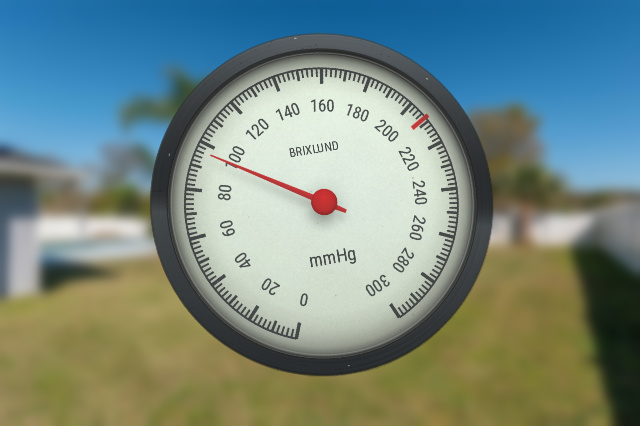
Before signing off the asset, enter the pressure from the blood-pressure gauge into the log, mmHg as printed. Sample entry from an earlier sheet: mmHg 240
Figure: mmHg 96
